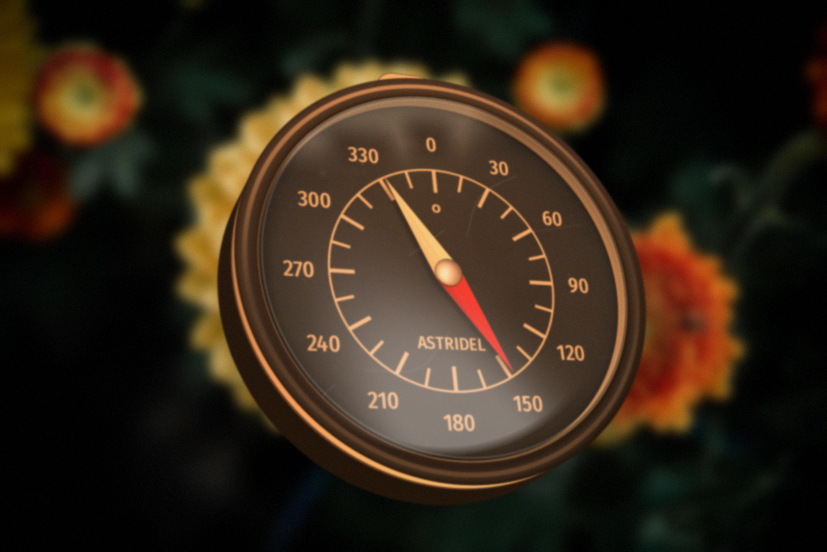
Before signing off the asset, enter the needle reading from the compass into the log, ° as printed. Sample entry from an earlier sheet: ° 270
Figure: ° 150
